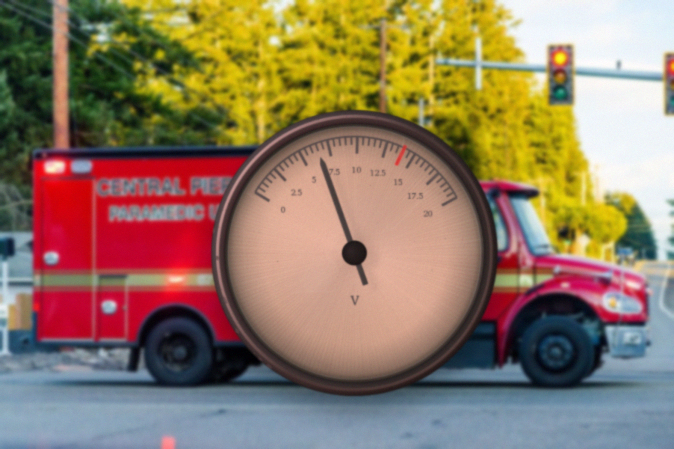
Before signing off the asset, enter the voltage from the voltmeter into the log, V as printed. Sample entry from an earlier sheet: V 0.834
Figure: V 6.5
